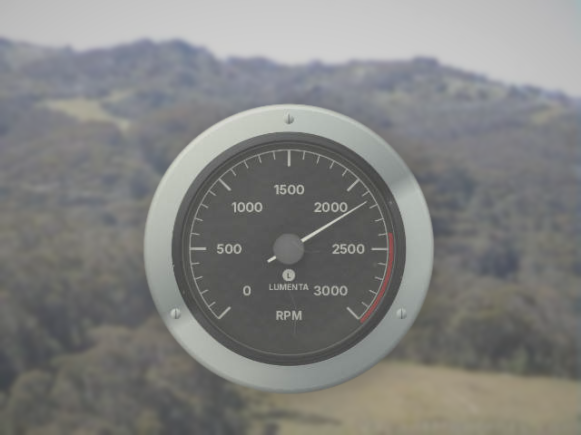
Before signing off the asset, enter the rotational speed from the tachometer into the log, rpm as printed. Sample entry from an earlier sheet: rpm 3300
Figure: rpm 2150
